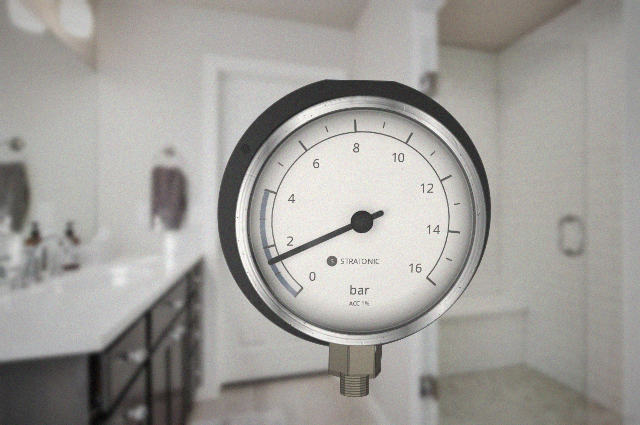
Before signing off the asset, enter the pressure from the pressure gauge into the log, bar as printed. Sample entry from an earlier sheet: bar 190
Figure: bar 1.5
